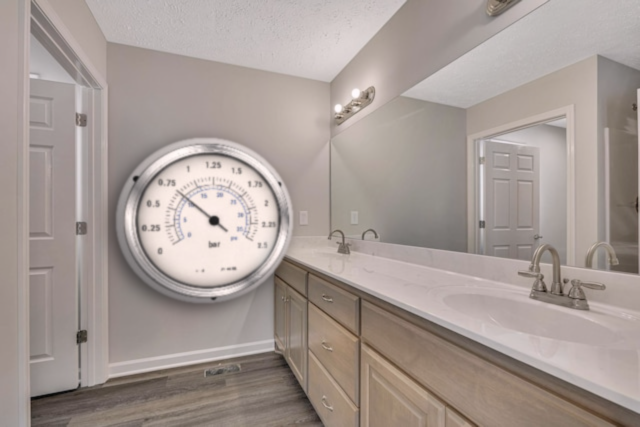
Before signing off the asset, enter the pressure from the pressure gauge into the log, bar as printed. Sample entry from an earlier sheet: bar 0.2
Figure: bar 0.75
